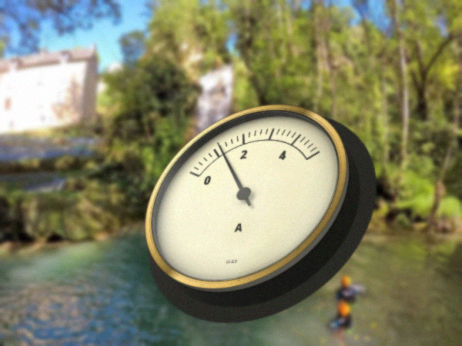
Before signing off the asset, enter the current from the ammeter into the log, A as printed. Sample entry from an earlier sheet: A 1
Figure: A 1.2
